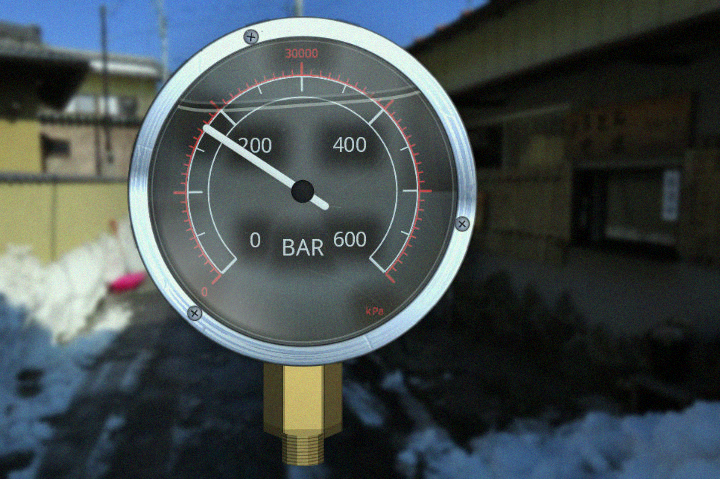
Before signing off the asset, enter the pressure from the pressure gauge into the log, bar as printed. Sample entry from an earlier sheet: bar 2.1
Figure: bar 175
